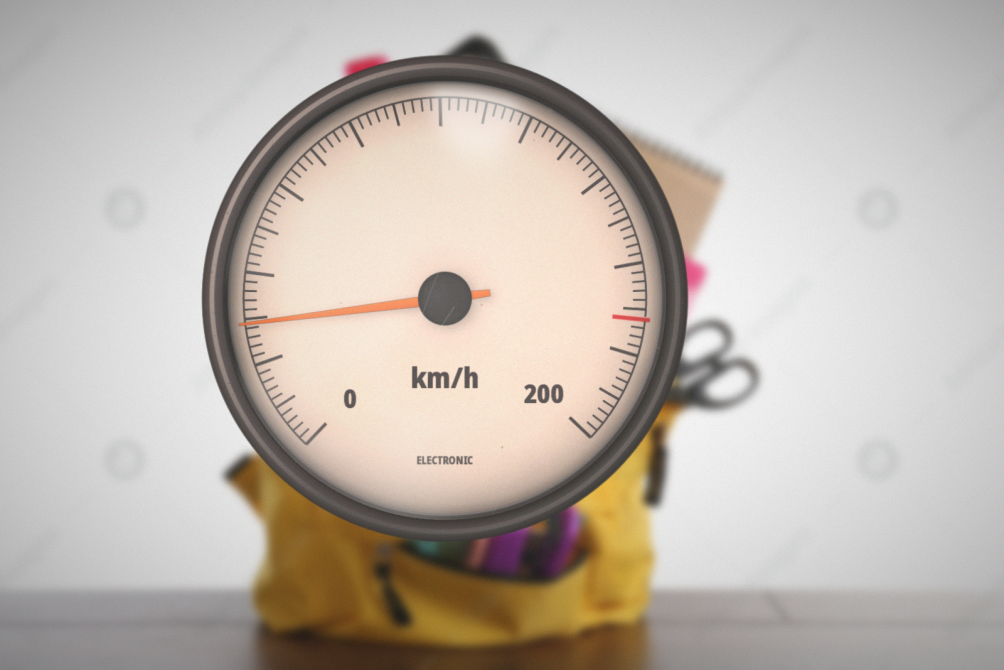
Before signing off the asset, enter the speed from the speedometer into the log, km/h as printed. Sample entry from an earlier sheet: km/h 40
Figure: km/h 29
